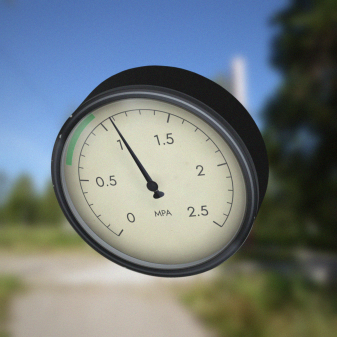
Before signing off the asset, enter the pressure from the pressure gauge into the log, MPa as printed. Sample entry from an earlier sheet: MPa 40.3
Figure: MPa 1.1
